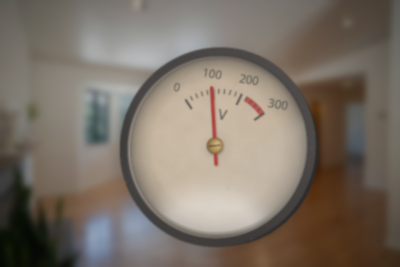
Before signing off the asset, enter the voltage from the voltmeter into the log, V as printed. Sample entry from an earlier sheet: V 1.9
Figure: V 100
